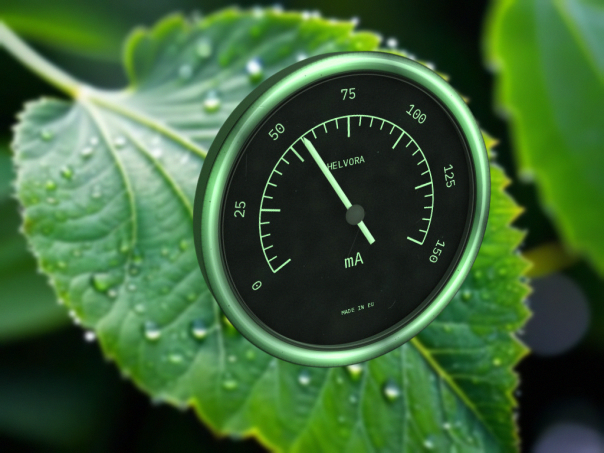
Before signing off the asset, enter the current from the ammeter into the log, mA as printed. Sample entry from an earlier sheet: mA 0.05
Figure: mA 55
